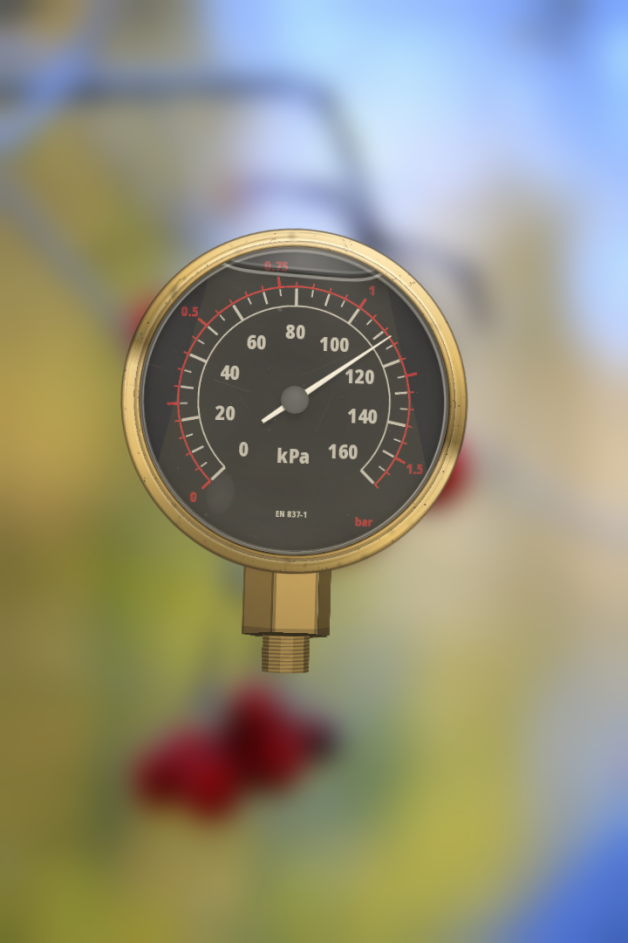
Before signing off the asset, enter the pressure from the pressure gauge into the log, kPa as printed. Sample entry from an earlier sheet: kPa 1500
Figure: kPa 112.5
